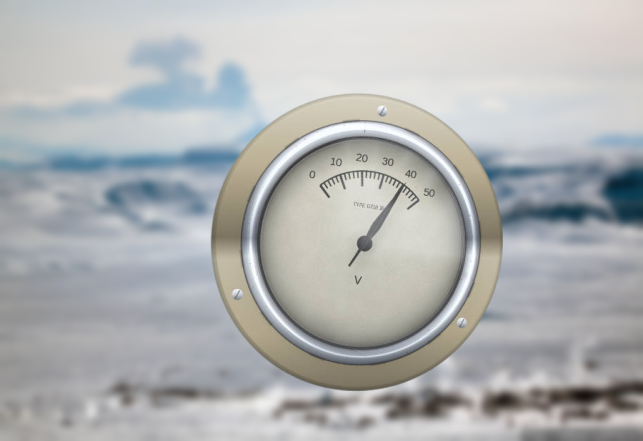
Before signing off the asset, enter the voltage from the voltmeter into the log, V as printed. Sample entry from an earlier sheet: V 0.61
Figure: V 40
